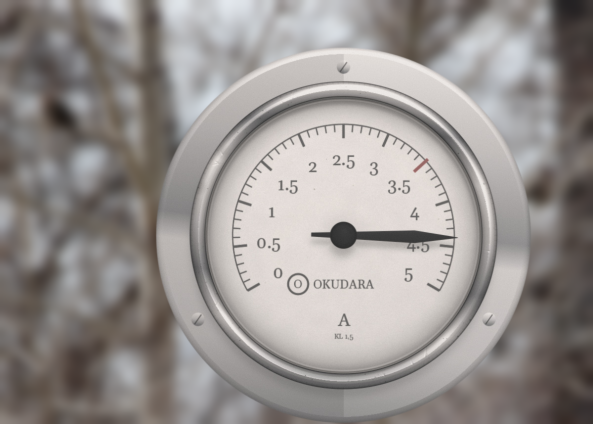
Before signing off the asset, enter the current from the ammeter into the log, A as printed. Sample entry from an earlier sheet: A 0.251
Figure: A 4.4
